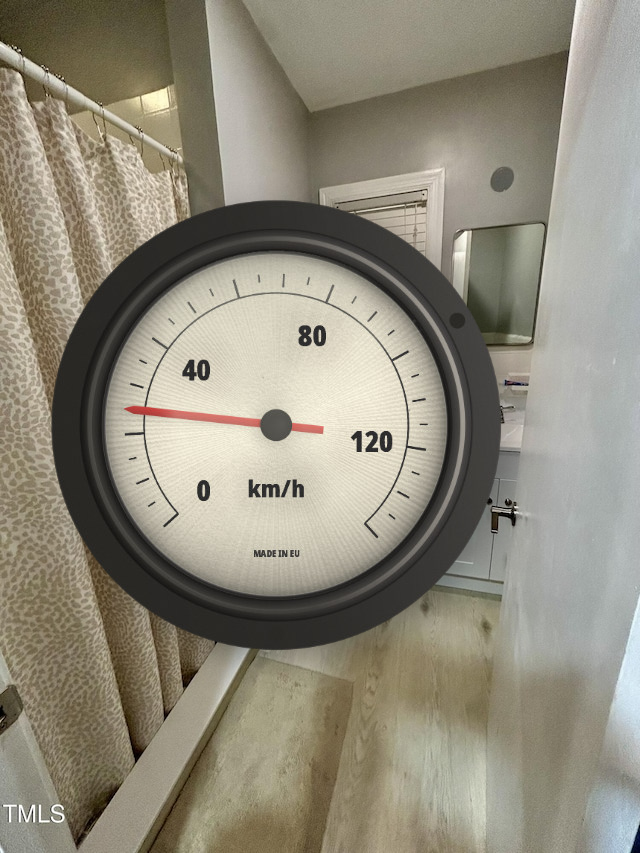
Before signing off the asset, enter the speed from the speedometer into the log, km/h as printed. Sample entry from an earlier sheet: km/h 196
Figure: km/h 25
